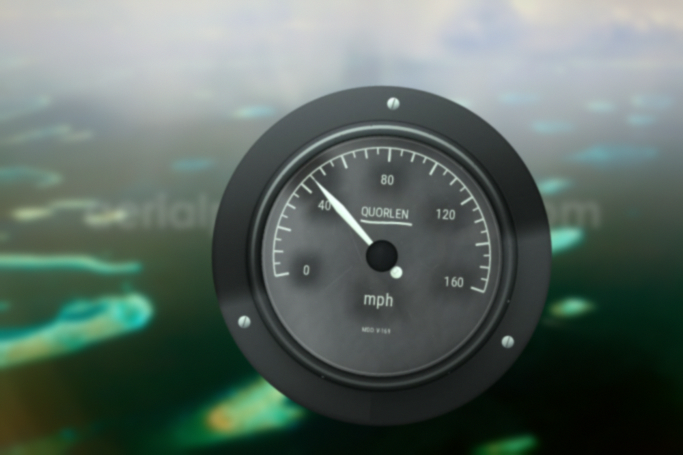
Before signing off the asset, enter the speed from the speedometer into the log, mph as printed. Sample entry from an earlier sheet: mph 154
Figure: mph 45
